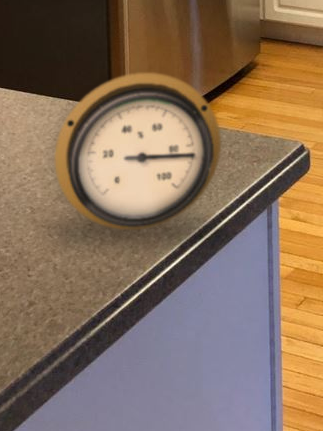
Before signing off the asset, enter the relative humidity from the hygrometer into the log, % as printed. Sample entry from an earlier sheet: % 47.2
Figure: % 84
